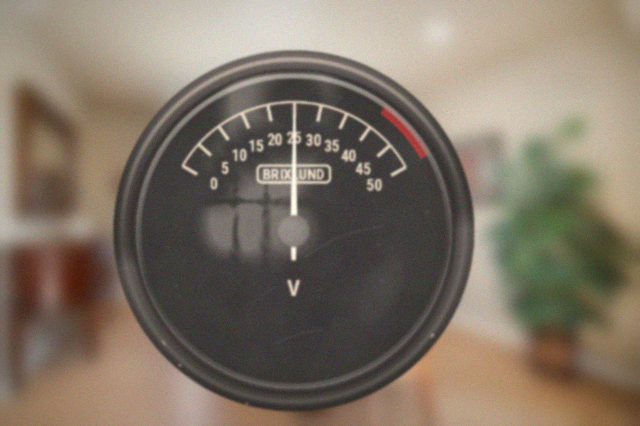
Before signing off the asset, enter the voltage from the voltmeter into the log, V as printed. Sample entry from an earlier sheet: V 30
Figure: V 25
